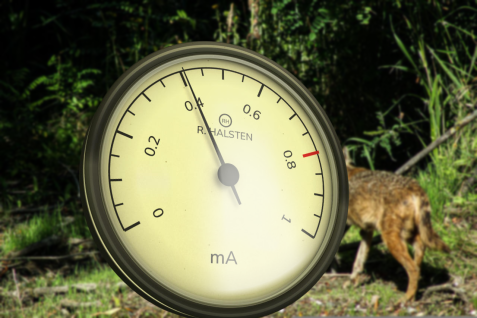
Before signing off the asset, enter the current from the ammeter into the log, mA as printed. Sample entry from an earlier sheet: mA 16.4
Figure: mA 0.4
